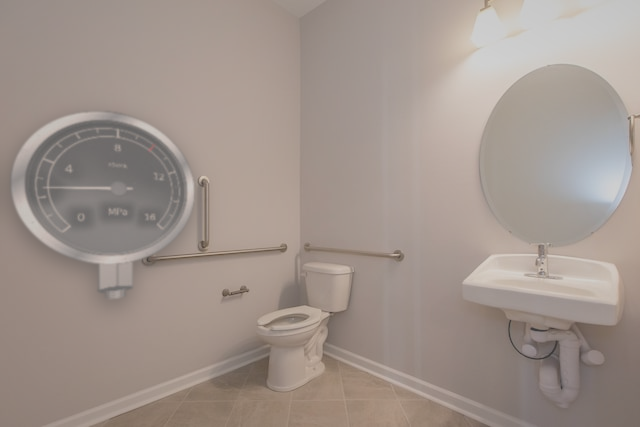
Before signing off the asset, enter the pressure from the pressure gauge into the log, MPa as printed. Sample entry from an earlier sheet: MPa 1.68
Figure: MPa 2.5
